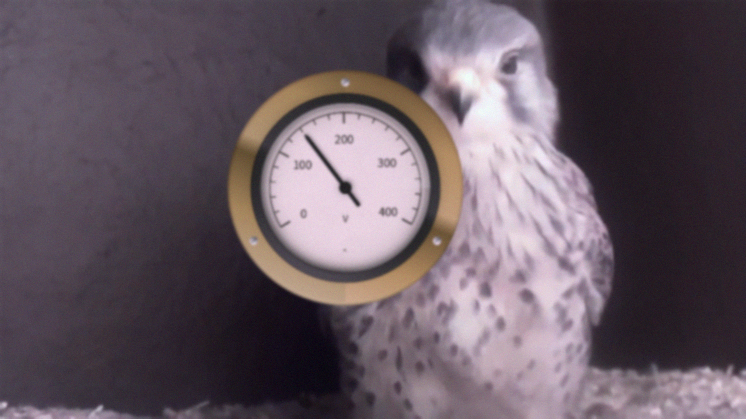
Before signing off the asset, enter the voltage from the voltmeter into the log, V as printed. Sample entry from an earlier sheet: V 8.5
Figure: V 140
